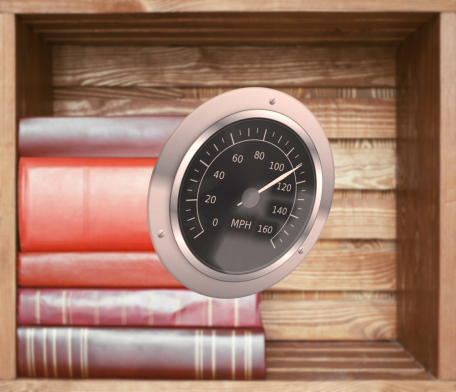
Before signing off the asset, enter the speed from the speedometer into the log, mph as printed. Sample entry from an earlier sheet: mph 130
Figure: mph 110
